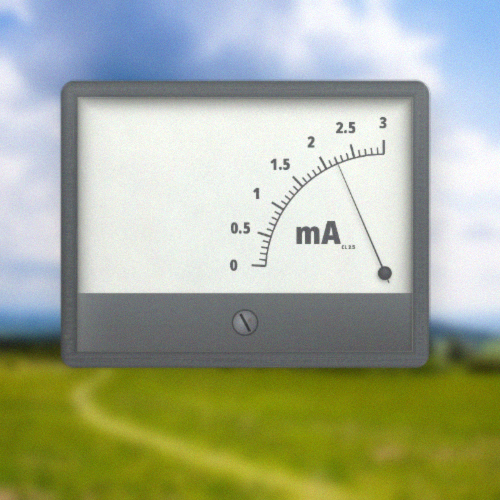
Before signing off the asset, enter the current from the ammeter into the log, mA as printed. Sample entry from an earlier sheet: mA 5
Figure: mA 2.2
